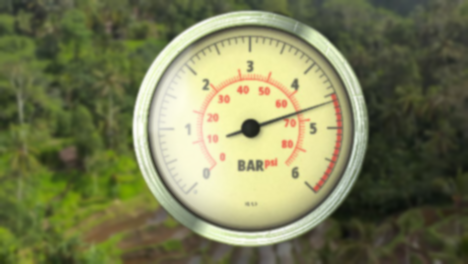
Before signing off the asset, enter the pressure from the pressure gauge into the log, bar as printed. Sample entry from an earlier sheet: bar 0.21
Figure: bar 4.6
